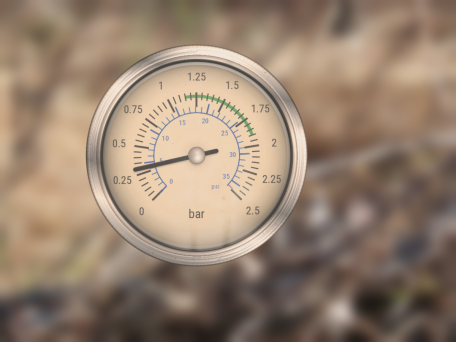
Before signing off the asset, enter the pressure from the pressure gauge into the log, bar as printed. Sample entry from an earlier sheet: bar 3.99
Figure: bar 0.3
